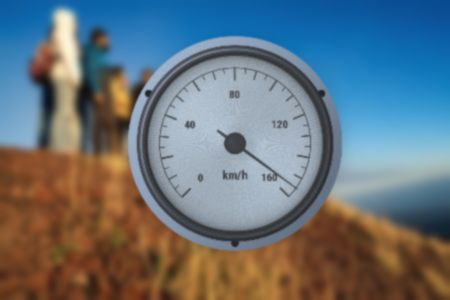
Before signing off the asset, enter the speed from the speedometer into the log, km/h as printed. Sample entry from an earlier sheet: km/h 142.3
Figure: km/h 155
